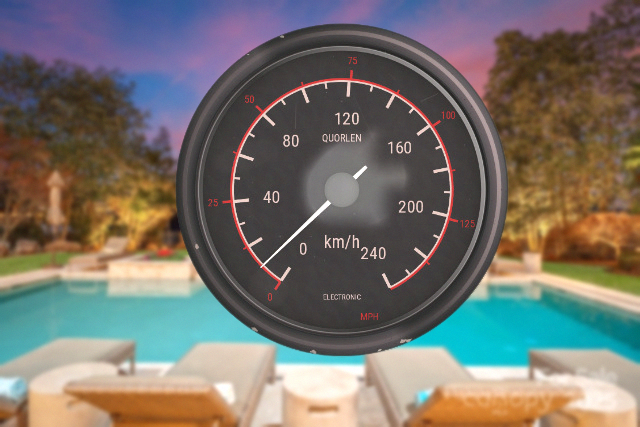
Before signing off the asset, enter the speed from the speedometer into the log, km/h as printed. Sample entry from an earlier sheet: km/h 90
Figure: km/h 10
